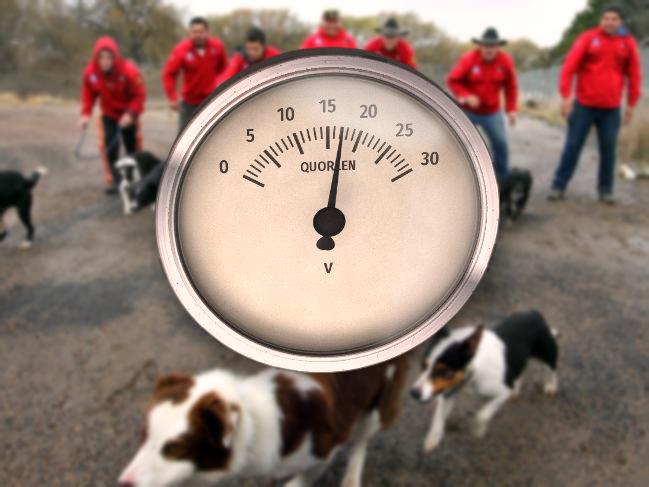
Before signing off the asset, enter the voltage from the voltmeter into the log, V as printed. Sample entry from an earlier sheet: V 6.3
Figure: V 17
